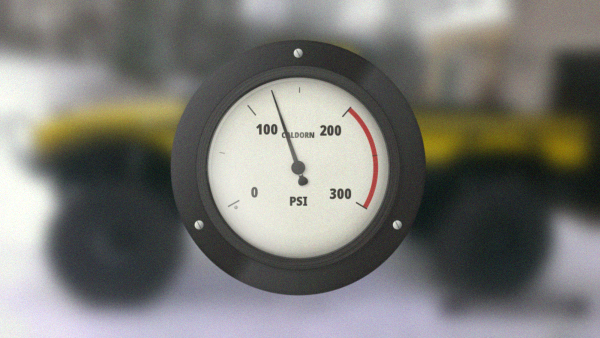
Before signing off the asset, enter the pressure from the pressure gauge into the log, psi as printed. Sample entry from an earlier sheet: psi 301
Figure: psi 125
